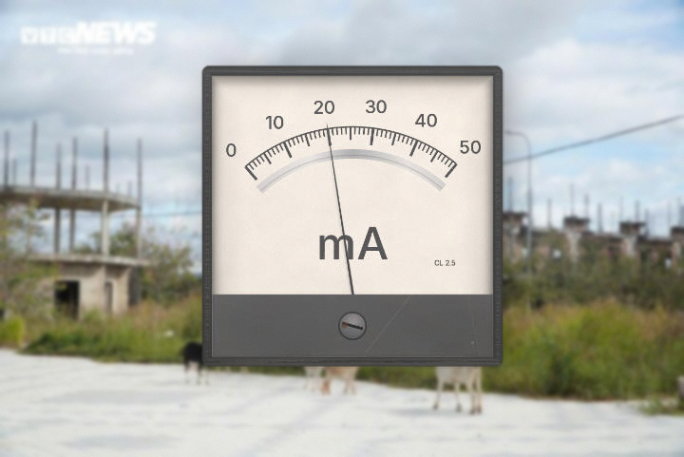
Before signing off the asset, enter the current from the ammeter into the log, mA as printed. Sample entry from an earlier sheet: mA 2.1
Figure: mA 20
